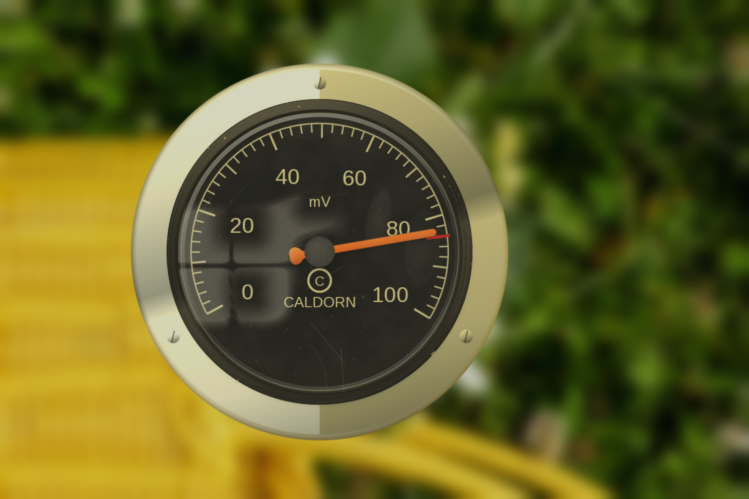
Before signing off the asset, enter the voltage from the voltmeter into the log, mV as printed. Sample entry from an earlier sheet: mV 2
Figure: mV 83
